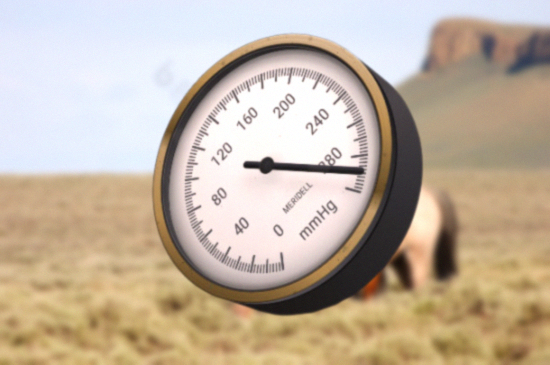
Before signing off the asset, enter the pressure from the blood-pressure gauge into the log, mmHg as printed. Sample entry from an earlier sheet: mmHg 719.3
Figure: mmHg 290
